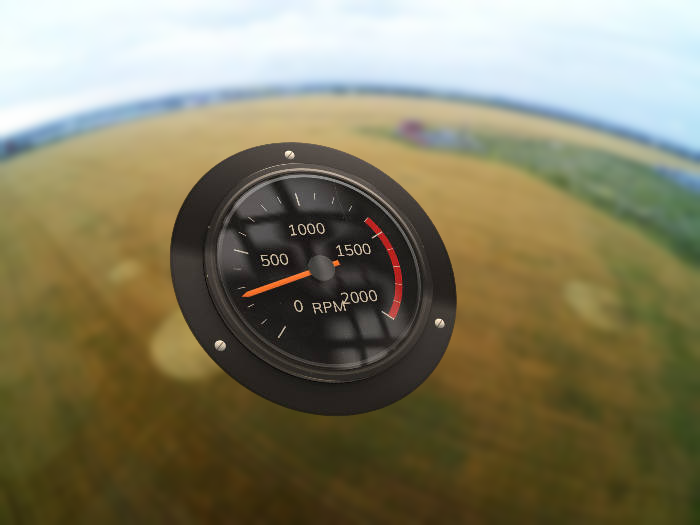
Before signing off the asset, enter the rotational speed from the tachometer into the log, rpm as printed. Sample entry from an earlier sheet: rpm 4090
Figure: rpm 250
